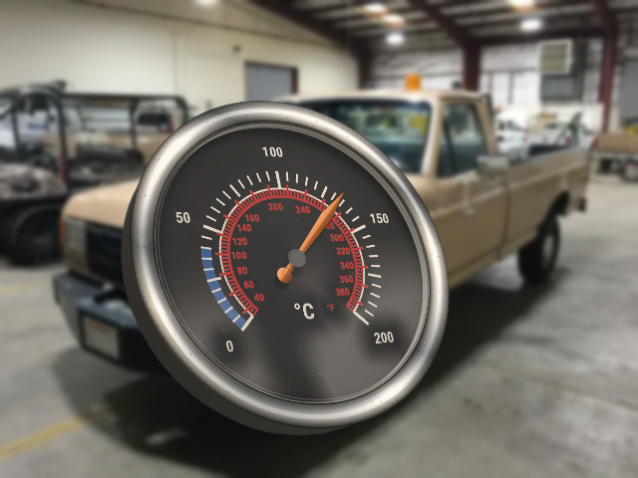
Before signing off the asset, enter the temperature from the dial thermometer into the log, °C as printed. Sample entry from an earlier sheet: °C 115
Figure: °C 132.5
